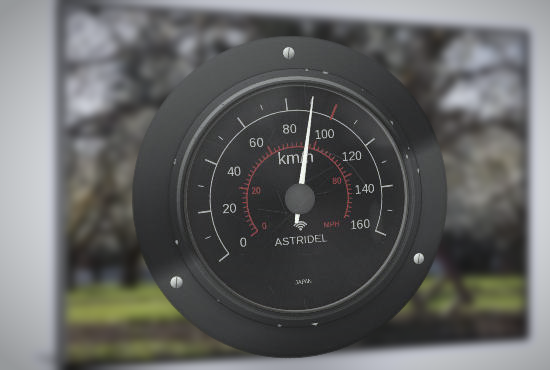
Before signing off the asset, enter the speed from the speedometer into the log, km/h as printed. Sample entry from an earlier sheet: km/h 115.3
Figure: km/h 90
